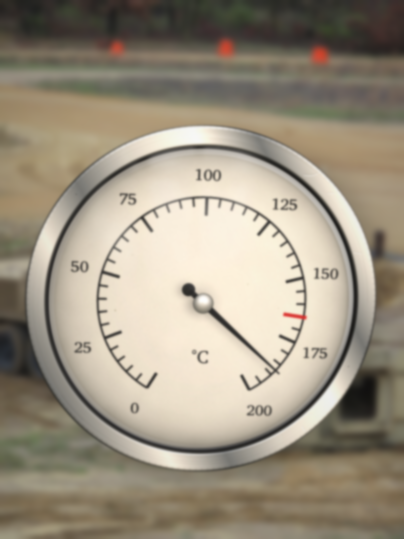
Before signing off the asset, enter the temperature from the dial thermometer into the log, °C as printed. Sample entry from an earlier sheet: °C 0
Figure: °C 187.5
